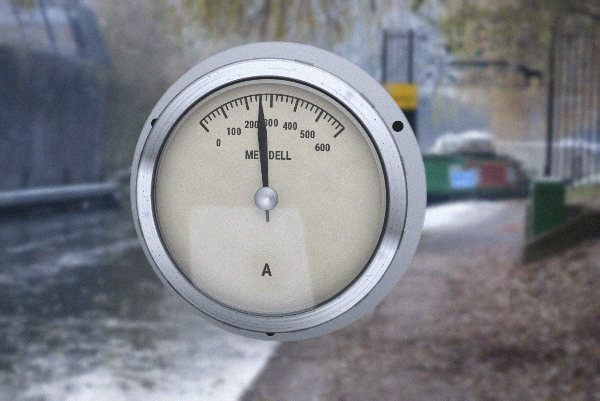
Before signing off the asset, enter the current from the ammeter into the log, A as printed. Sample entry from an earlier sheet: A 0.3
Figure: A 260
